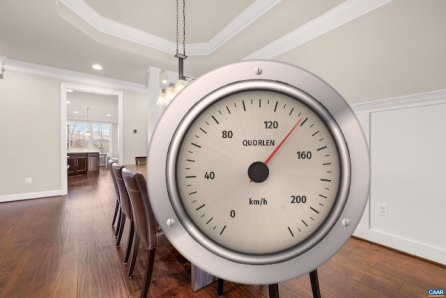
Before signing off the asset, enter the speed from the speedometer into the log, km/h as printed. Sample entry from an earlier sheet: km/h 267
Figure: km/h 137.5
